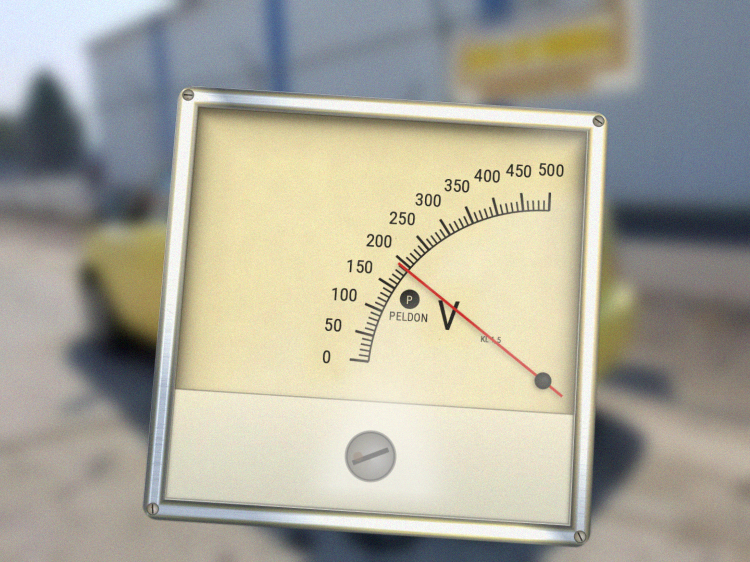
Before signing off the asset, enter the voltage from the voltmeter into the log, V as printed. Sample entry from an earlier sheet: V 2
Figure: V 190
